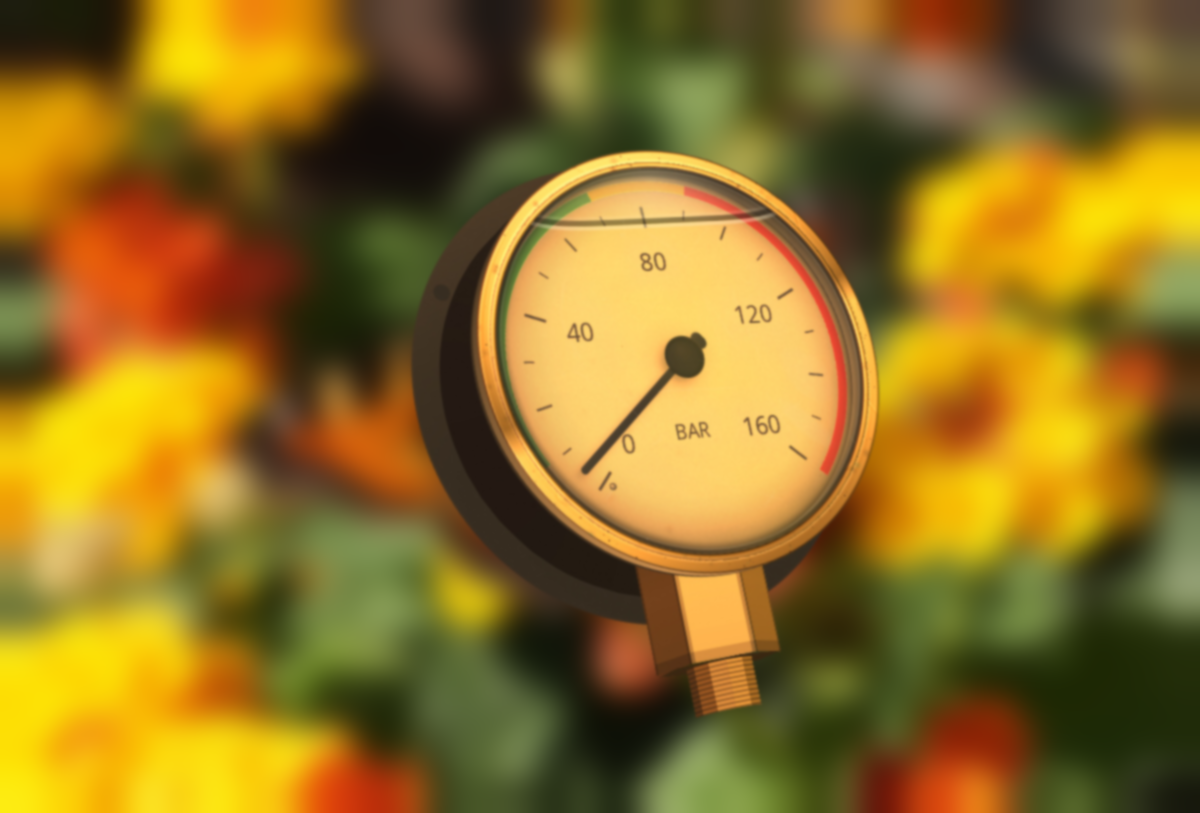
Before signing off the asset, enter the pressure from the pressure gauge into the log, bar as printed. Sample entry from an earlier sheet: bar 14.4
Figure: bar 5
